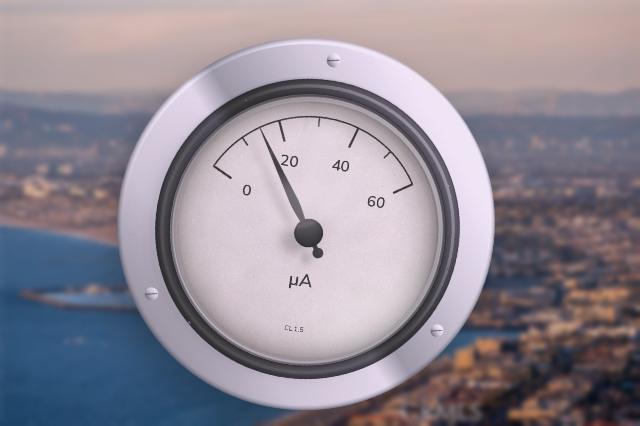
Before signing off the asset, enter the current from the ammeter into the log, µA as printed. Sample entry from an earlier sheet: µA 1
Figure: µA 15
